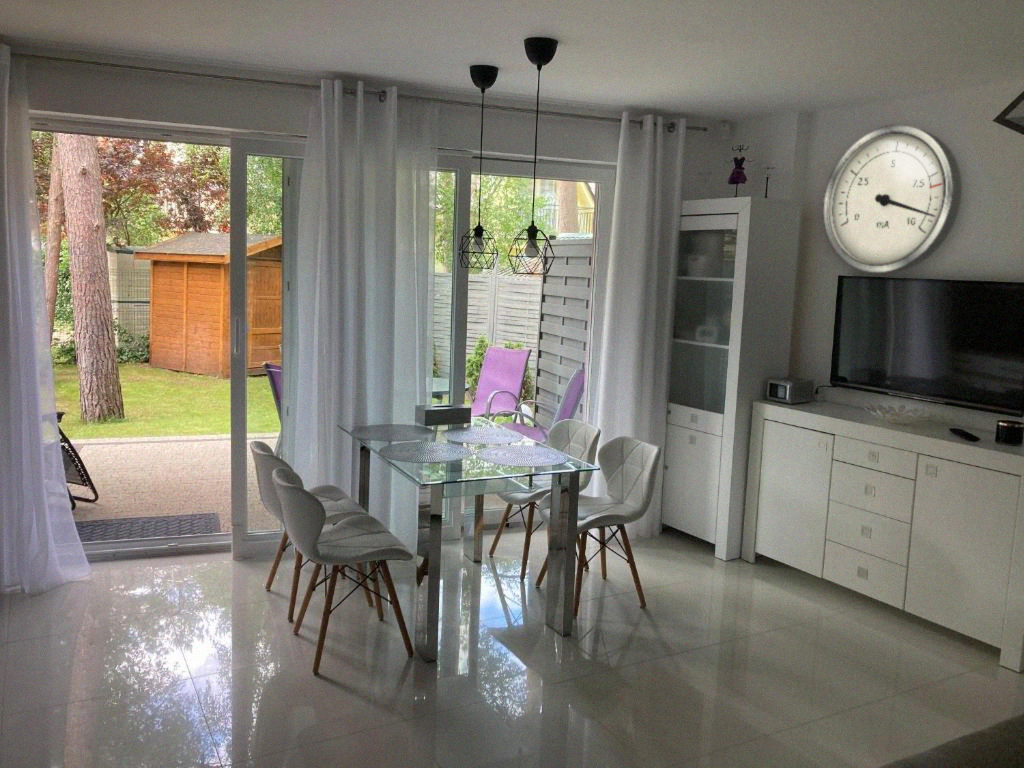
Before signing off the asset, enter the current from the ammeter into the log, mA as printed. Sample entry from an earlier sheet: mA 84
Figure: mA 9.25
